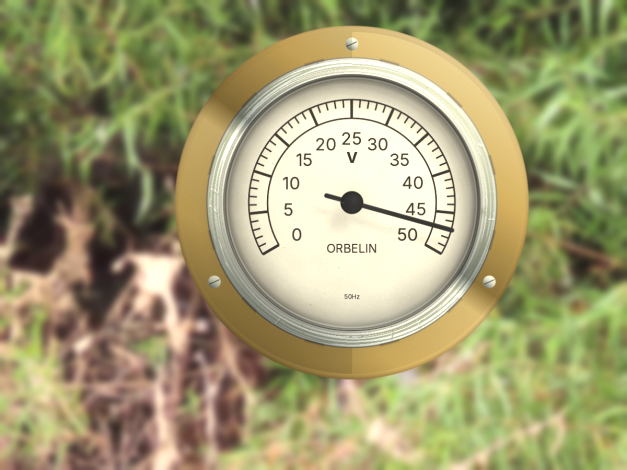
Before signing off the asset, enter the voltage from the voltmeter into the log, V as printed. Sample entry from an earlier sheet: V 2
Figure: V 47
